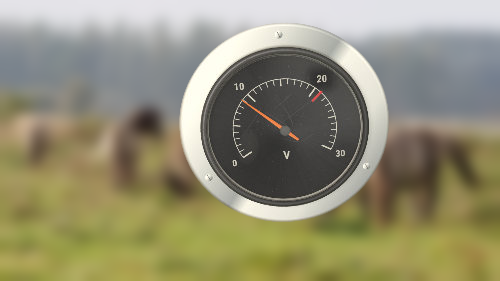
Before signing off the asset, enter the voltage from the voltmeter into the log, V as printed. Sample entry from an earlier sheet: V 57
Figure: V 9
